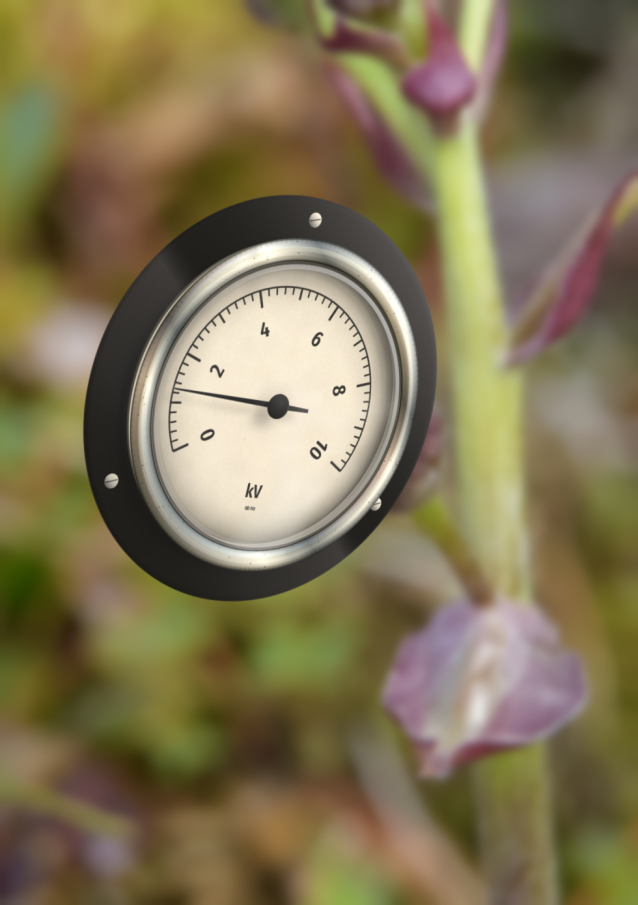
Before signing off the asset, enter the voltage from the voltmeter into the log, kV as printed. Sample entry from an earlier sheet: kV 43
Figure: kV 1.3
